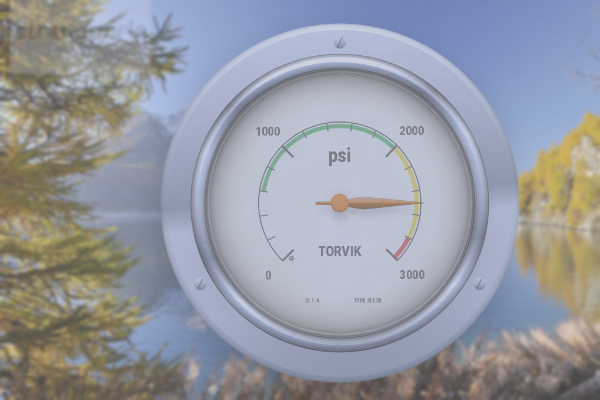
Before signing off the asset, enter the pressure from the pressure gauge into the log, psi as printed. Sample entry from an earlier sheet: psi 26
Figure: psi 2500
